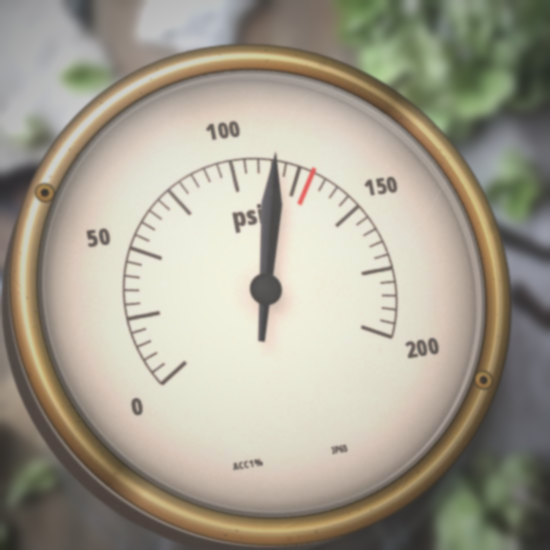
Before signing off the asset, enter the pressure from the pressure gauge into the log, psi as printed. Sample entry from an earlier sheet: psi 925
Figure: psi 115
